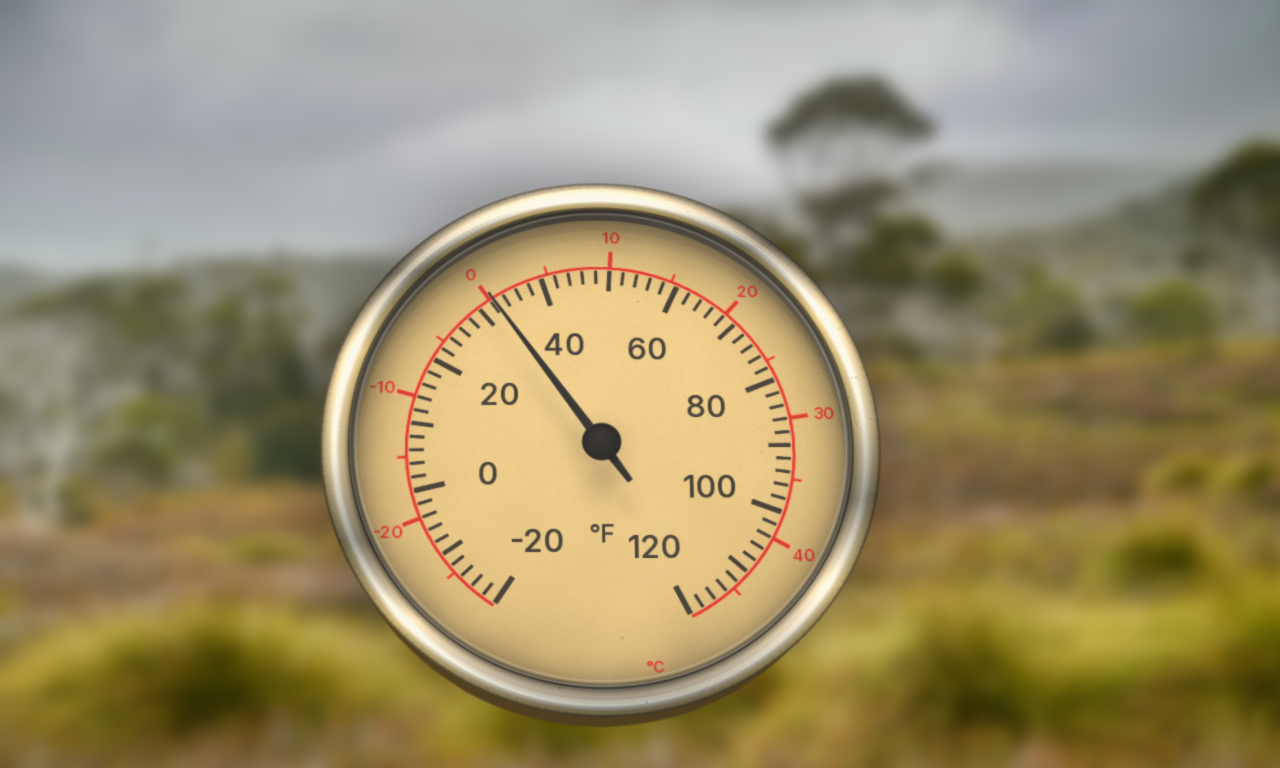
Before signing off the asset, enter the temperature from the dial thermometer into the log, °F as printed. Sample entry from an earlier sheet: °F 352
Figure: °F 32
